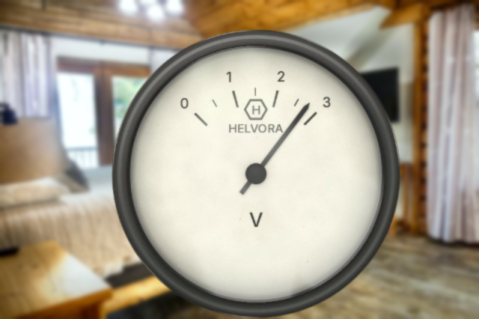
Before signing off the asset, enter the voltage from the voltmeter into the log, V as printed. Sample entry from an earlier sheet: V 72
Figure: V 2.75
